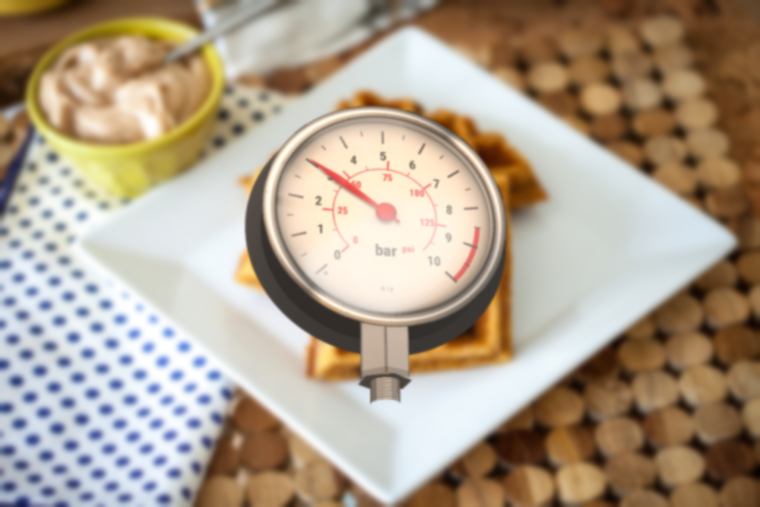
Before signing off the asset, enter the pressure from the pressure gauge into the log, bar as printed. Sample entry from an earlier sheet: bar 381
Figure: bar 3
